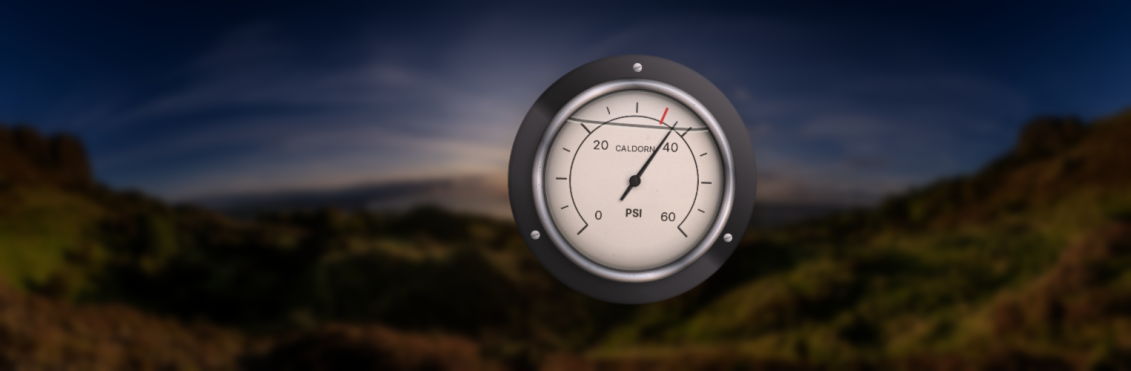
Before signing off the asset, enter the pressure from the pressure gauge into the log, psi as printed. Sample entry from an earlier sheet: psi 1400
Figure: psi 37.5
